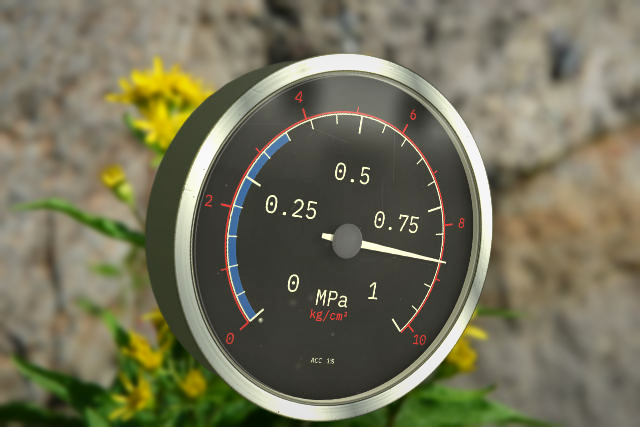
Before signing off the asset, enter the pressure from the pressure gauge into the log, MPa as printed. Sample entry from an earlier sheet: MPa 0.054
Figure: MPa 0.85
